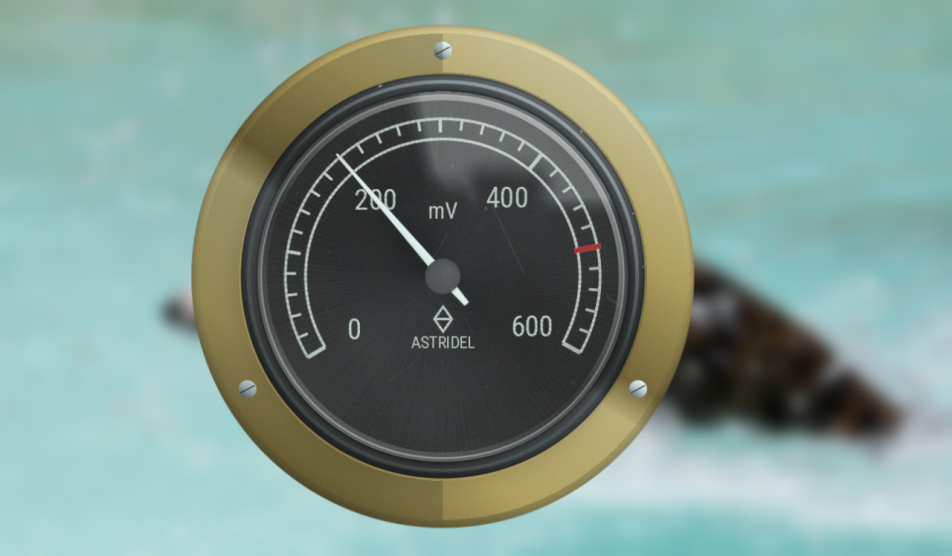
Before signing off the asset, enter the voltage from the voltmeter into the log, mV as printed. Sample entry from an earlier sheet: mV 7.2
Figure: mV 200
